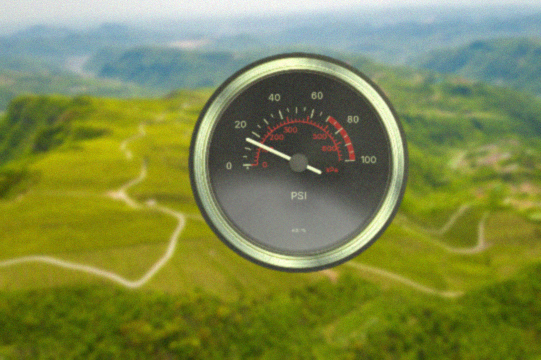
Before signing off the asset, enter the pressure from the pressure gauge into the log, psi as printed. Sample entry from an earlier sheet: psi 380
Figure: psi 15
